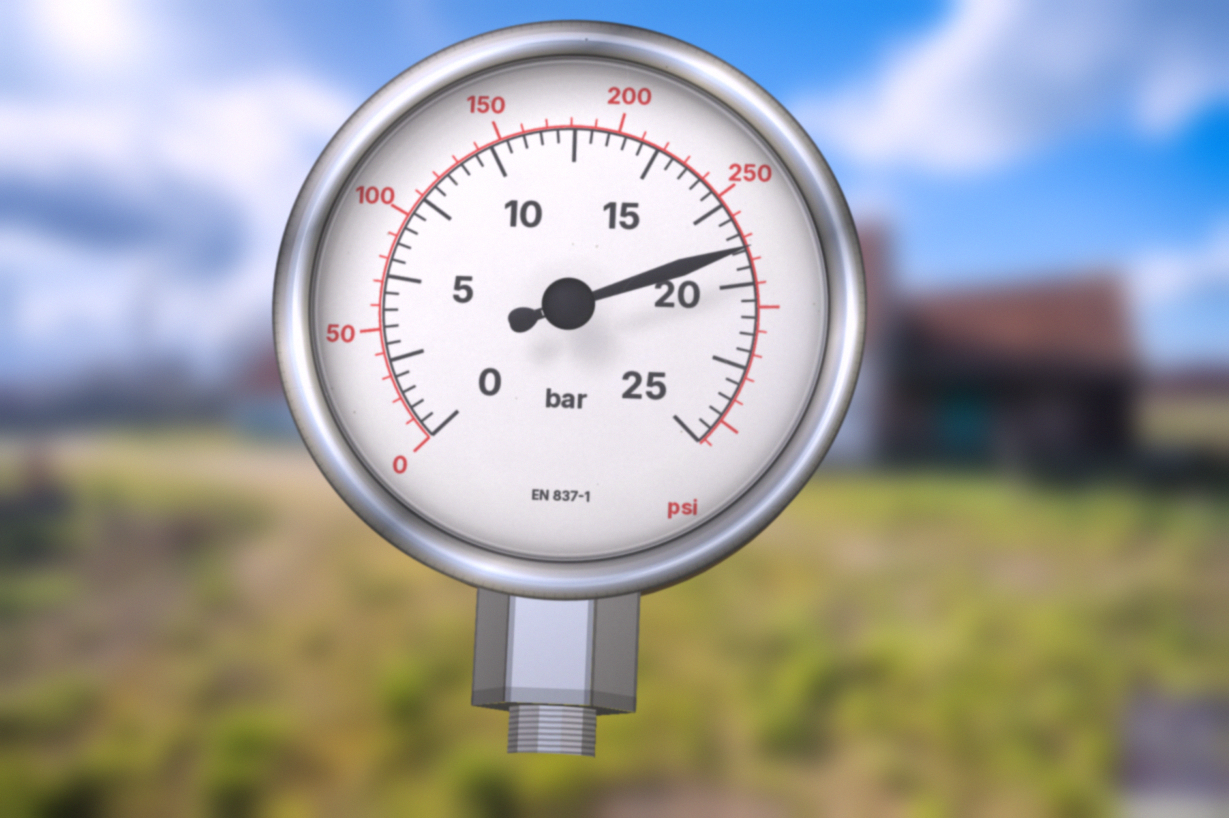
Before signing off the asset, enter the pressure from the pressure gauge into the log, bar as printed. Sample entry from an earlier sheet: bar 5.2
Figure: bar 19
